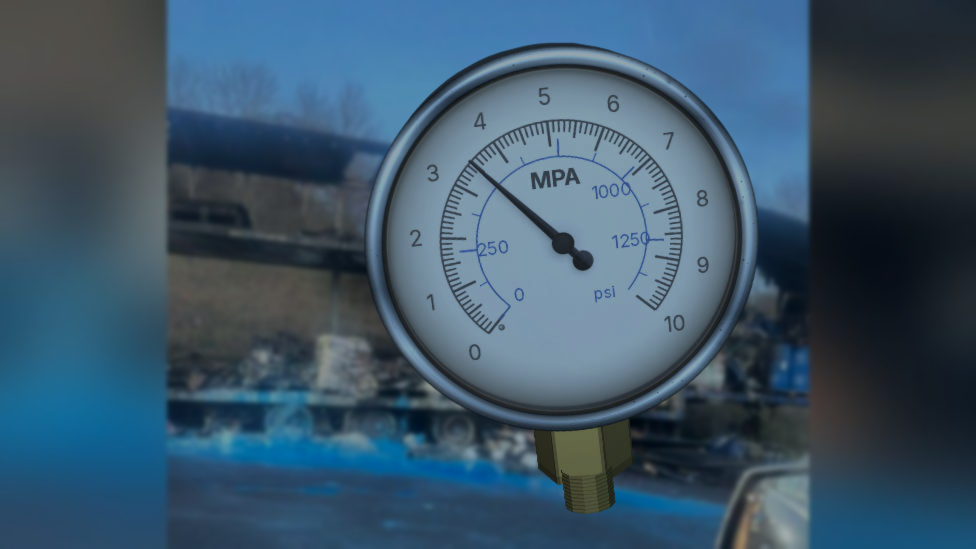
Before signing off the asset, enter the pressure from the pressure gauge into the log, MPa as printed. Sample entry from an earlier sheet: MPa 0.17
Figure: MPa 3.5
